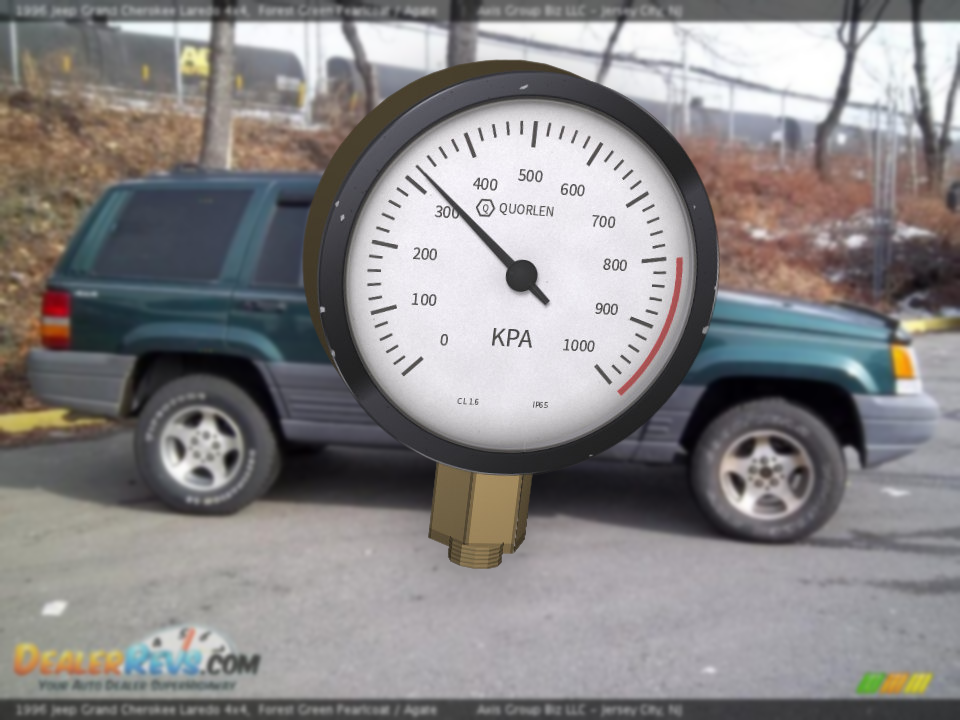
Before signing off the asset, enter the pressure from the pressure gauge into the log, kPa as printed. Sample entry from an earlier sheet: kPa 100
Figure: kPa 320
